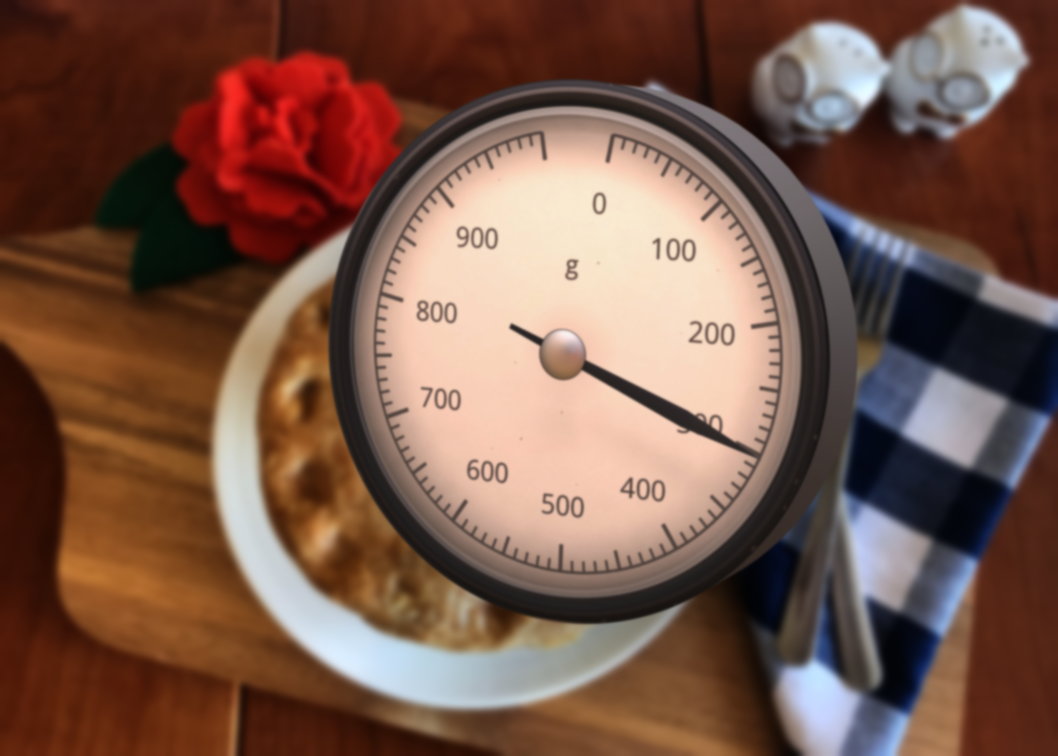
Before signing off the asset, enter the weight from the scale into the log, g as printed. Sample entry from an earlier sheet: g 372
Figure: g 300
